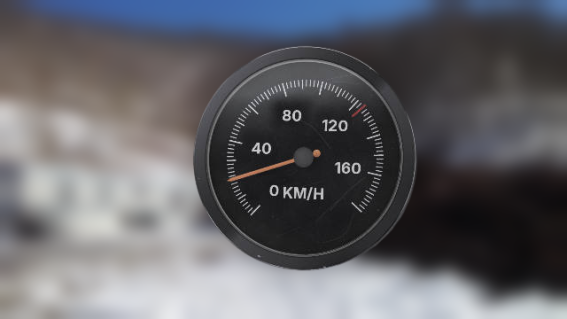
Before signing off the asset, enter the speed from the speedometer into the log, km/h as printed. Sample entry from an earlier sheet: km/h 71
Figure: km/h 20
